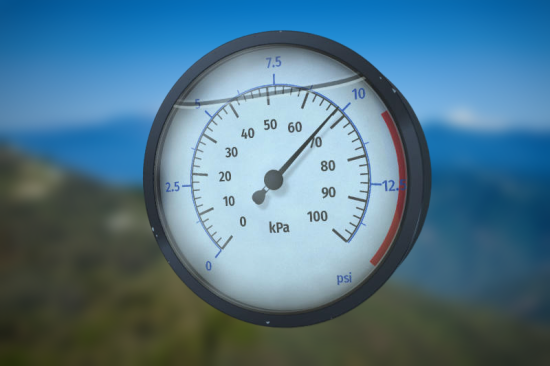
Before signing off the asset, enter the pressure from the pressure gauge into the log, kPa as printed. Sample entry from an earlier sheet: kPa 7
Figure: kPa 68
